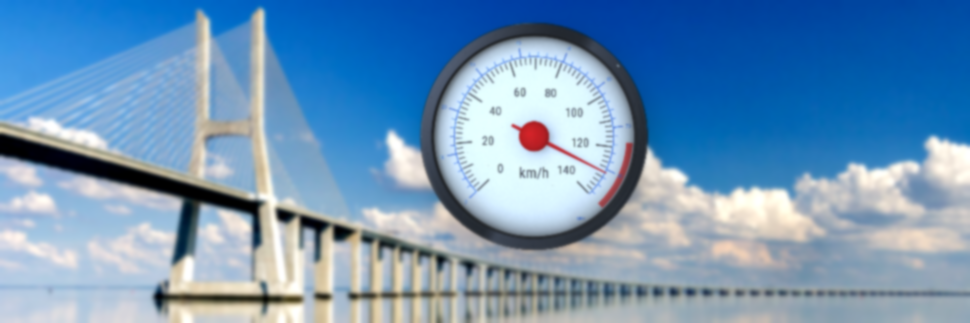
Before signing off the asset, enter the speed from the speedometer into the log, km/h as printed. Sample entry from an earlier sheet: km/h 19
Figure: km/h 130
